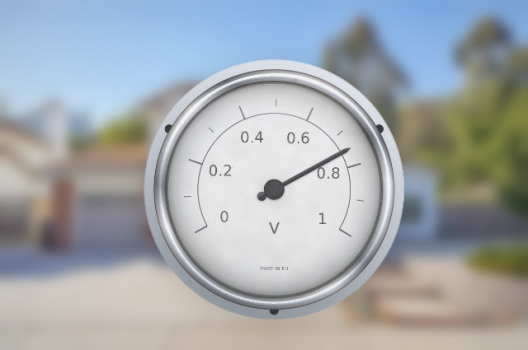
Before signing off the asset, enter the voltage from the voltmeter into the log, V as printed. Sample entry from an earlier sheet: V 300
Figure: V 0.75
